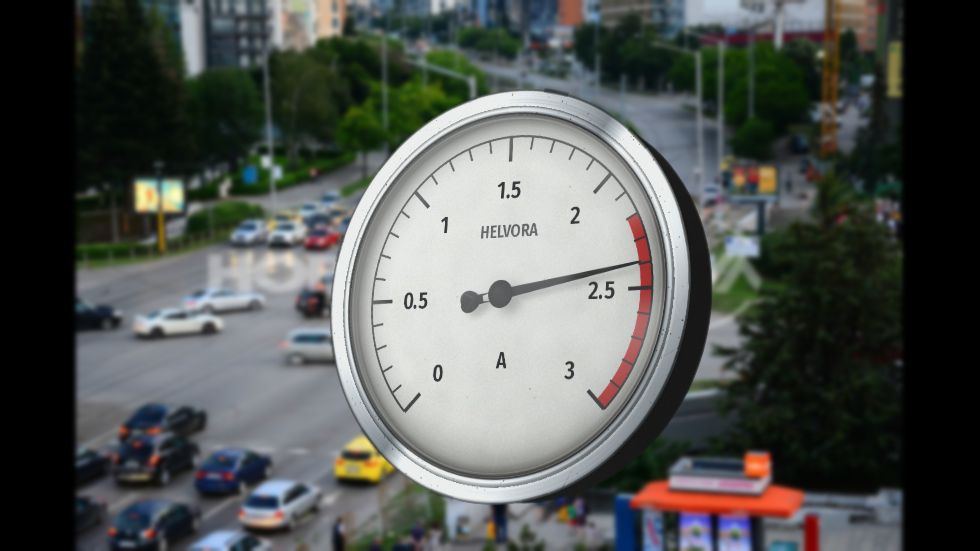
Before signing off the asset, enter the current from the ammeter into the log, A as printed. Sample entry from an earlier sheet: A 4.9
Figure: A 2.4
